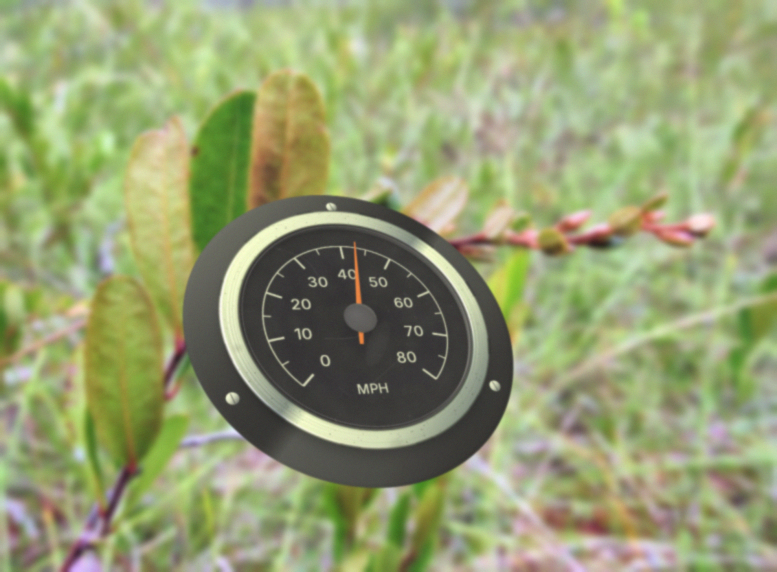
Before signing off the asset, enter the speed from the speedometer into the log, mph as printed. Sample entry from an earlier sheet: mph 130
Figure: mph 42.5
